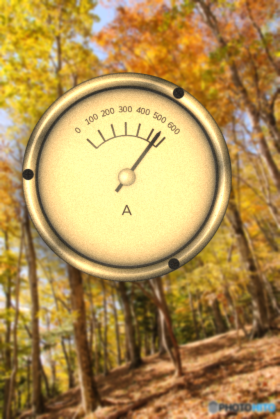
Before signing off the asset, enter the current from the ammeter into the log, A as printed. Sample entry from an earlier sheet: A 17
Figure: A 550
